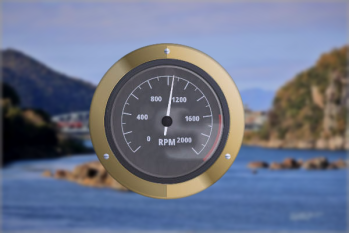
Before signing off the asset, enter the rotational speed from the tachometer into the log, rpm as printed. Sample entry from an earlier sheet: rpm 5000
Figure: rpm 1050
